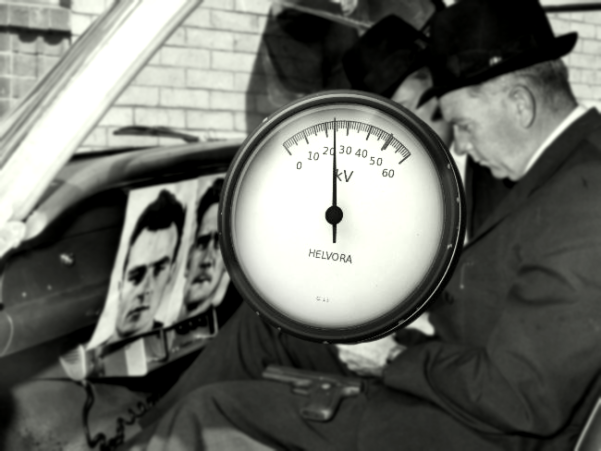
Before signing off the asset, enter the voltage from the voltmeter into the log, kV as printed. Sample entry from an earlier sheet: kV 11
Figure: kV 25
